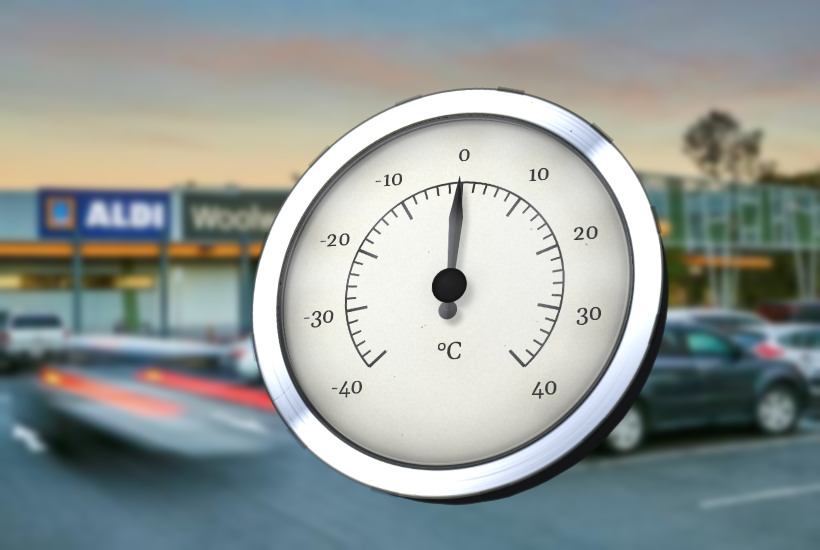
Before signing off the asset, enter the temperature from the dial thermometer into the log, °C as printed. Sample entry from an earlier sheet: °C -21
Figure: °C 0
